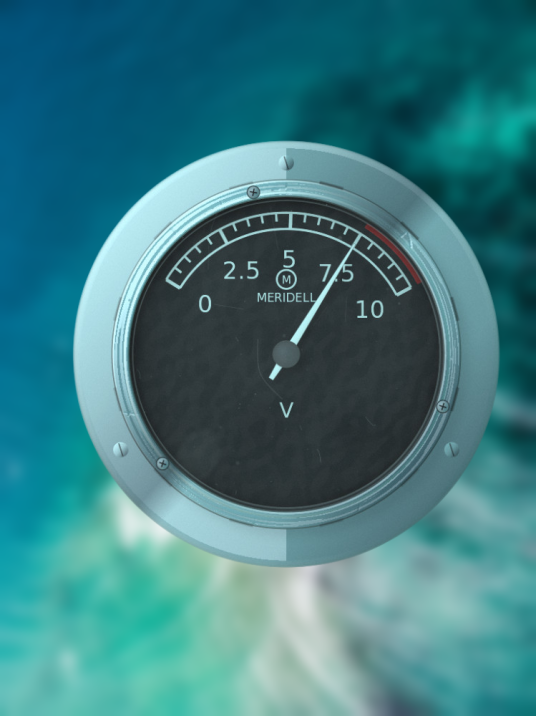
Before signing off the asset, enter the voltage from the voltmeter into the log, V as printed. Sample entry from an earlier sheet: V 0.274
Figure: V 7.5
